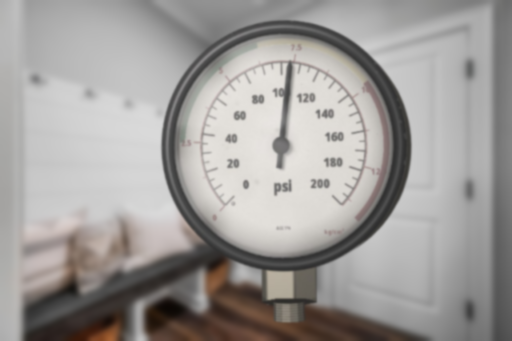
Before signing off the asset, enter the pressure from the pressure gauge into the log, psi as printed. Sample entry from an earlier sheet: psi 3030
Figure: psi 105
